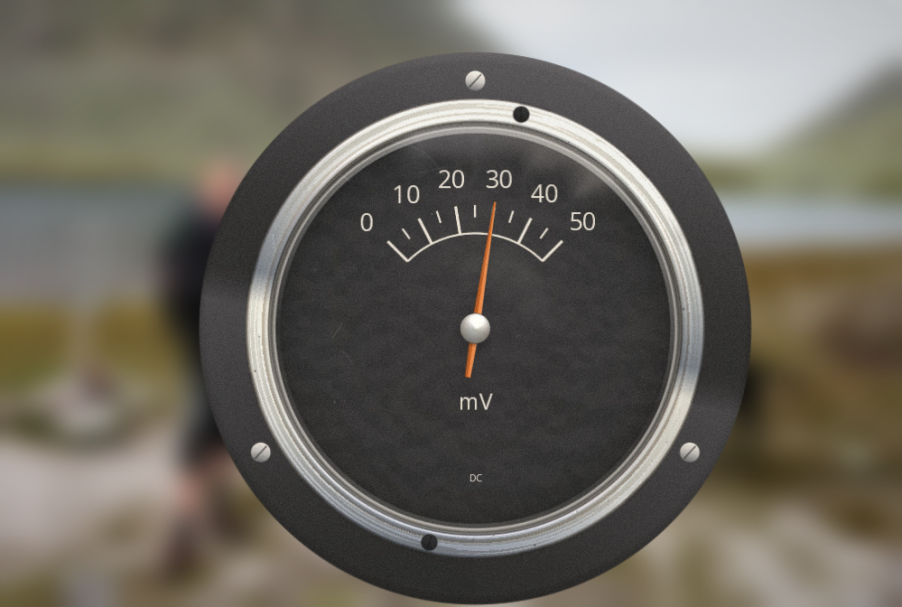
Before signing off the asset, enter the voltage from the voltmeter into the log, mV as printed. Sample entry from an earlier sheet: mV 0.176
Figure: mV 30
